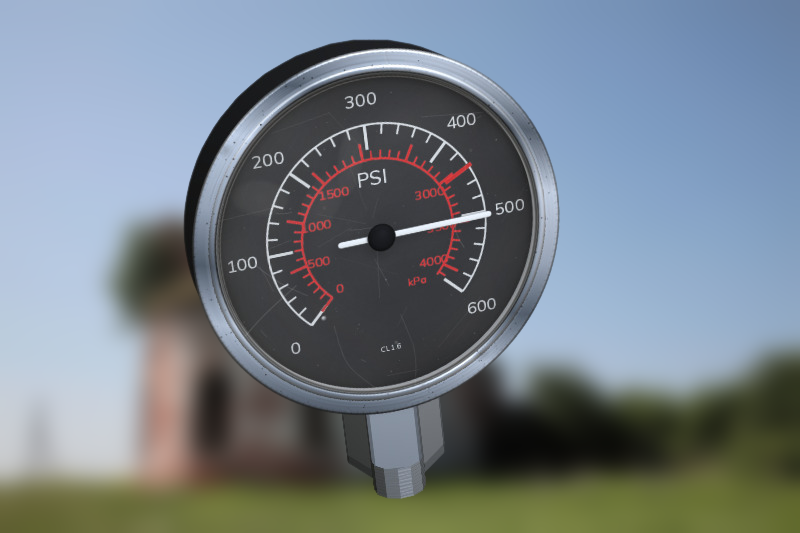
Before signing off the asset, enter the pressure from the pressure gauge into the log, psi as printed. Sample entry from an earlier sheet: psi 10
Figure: psi 500
